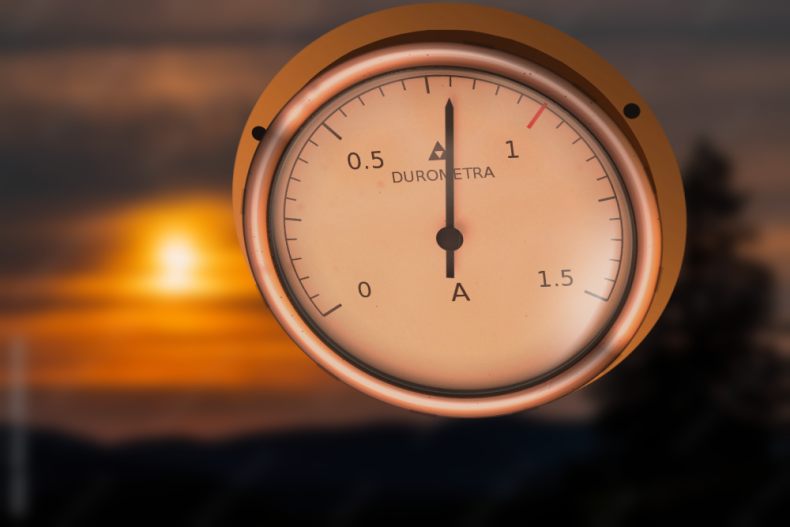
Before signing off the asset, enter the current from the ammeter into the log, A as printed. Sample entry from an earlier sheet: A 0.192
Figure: A 0.8
